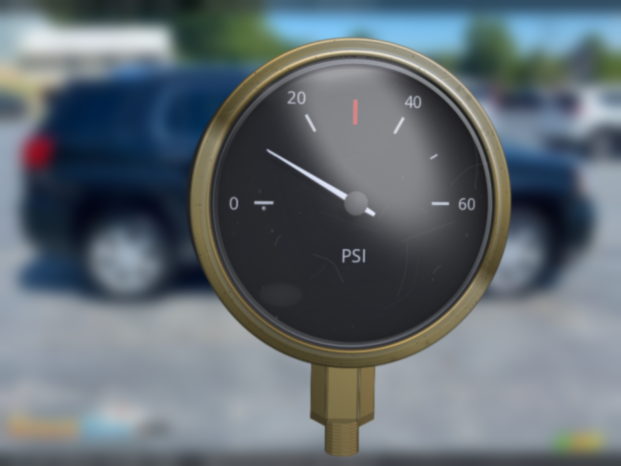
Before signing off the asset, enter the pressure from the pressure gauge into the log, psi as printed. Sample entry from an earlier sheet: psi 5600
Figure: psi 10
